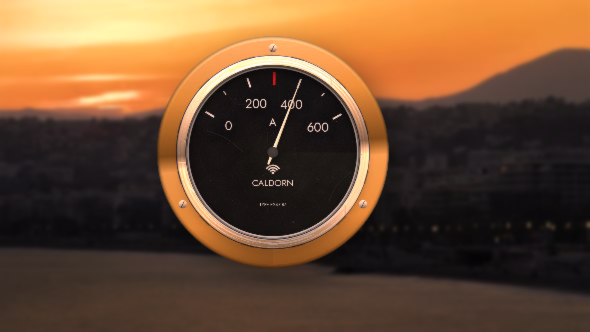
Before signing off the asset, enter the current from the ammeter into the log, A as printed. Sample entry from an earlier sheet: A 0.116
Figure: A 400
